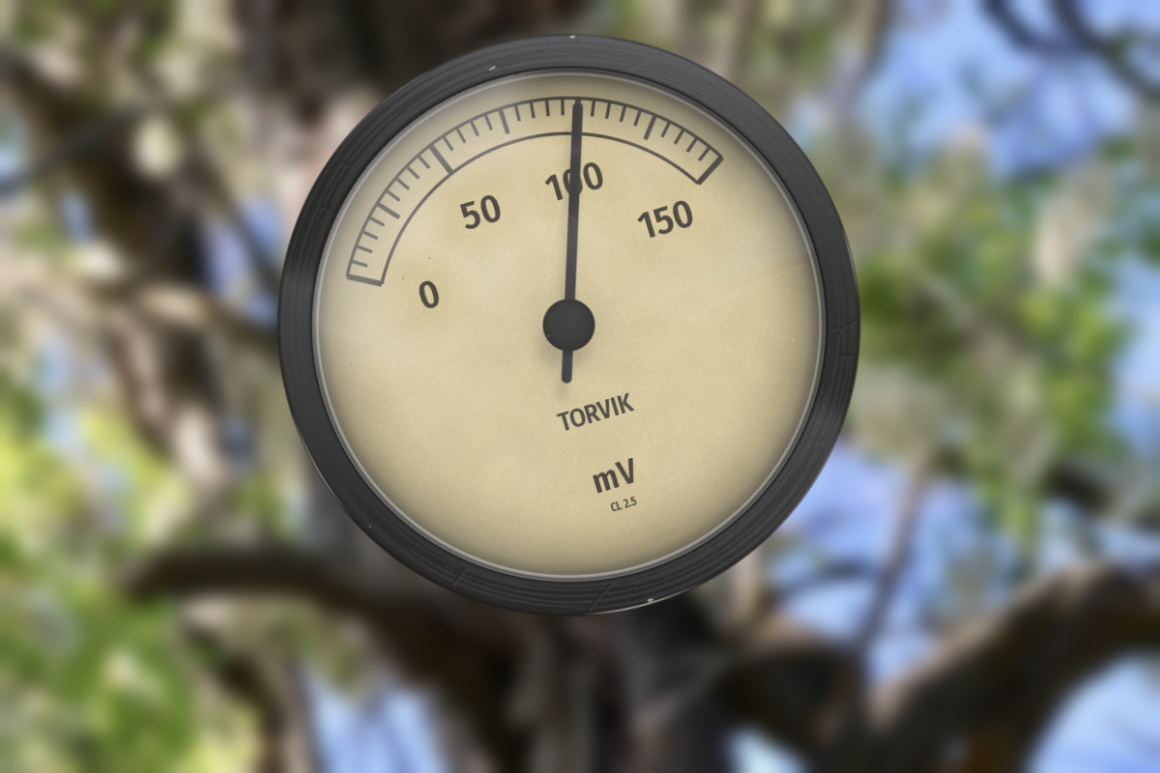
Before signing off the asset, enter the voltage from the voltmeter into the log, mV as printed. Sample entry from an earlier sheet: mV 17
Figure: mV 100
